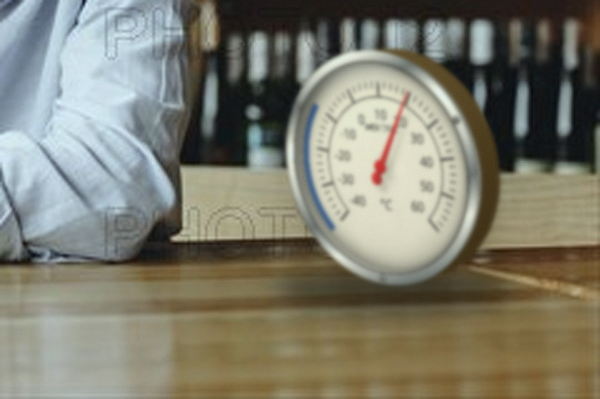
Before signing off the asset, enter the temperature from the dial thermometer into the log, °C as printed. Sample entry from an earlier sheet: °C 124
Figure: °C 20
